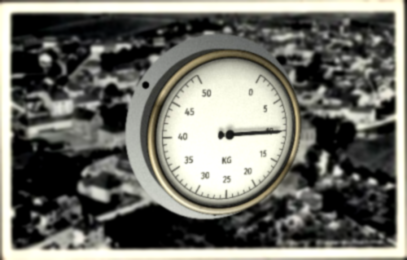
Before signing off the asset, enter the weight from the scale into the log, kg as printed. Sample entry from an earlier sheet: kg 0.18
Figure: kg 10
